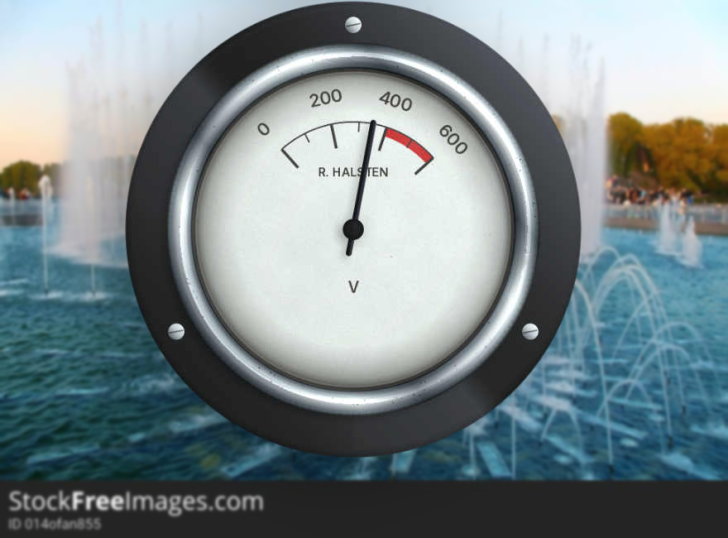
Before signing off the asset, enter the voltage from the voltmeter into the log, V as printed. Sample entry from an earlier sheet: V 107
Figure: V 350
